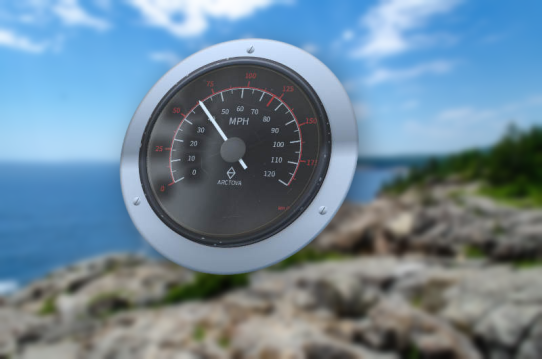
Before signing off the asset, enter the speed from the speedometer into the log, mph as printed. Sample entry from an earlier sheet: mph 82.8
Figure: mph 40
